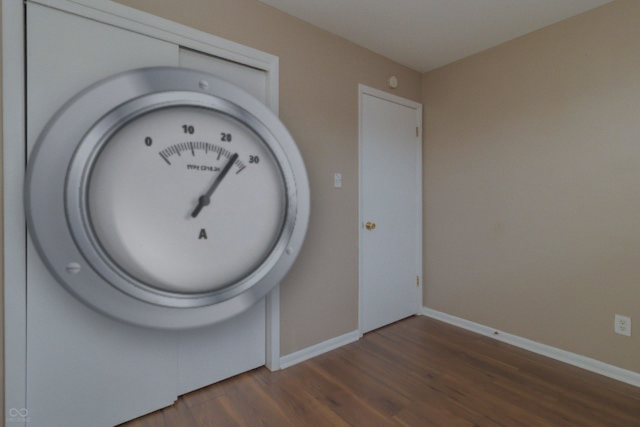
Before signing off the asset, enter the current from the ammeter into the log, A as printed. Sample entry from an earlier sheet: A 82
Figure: A 25
